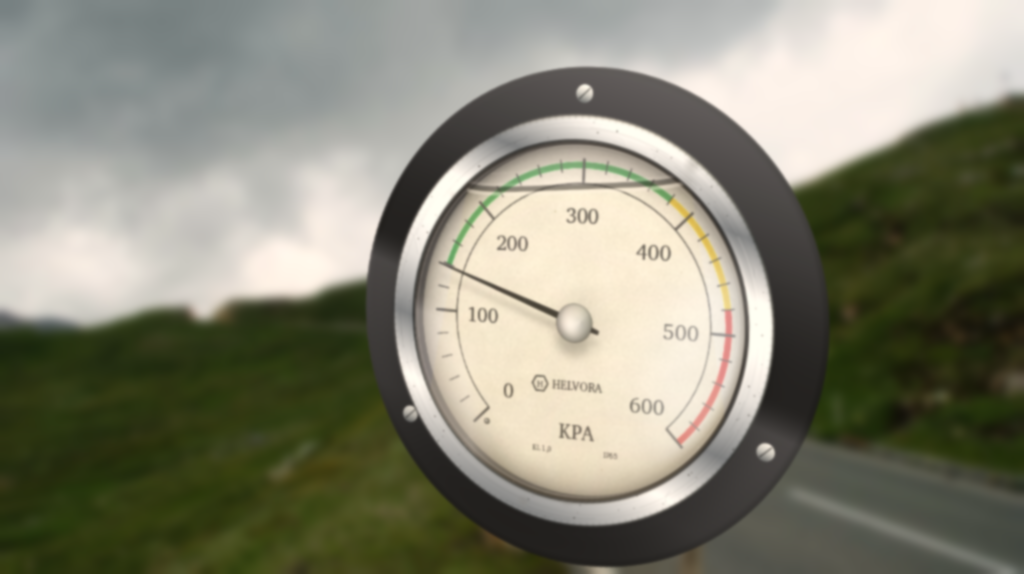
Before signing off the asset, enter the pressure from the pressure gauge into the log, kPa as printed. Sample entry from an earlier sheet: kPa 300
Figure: kPa 140
